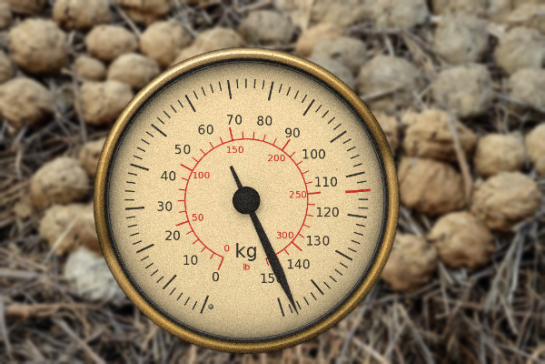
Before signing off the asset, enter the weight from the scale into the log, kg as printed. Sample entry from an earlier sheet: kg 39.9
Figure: kg 147
